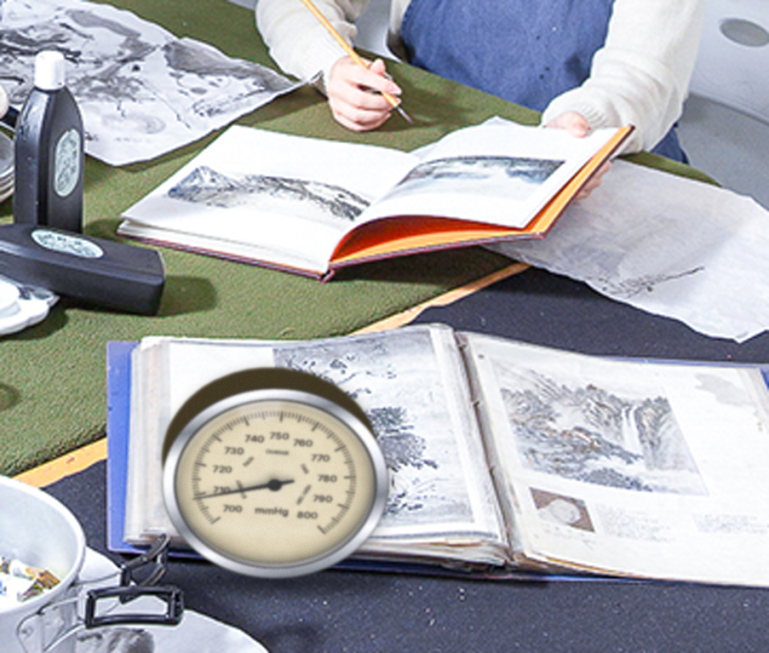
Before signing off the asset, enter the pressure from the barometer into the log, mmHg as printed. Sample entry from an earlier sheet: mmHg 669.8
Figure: mmHg 710
